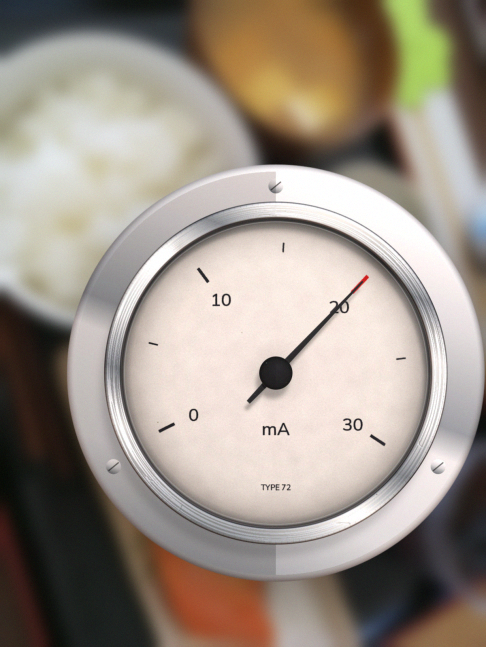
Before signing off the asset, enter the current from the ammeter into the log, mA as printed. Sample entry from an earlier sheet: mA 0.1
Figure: mA 20
